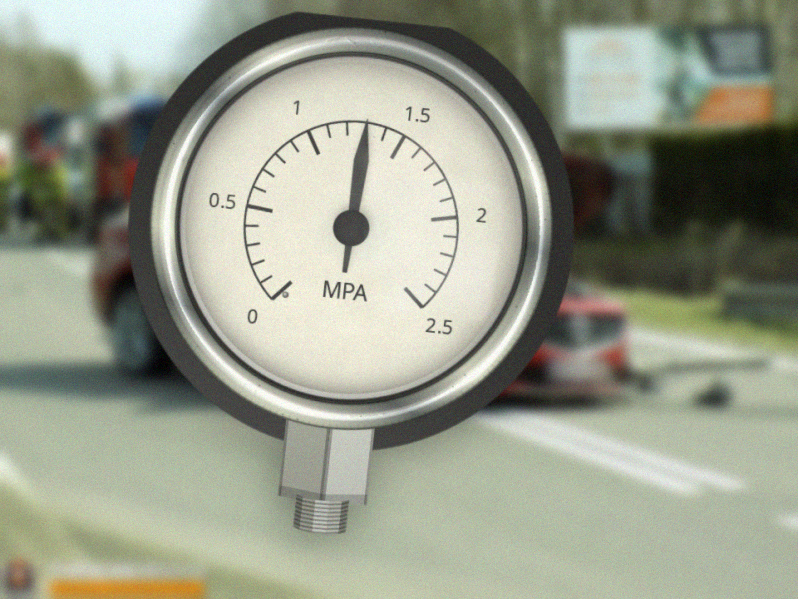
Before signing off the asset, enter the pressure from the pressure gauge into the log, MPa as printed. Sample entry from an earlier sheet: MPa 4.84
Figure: MPa 1.3
